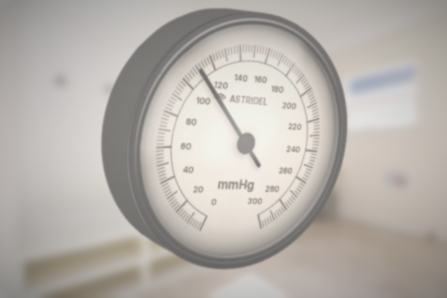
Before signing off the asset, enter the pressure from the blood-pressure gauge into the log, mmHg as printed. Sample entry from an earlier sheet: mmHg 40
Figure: mmHg 110
